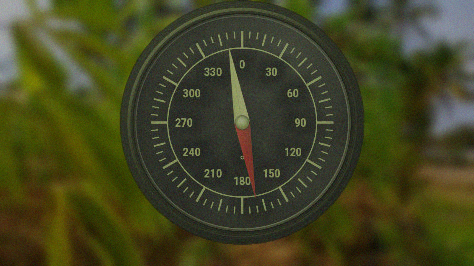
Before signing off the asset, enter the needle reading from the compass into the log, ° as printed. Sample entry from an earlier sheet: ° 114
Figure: ° 170
